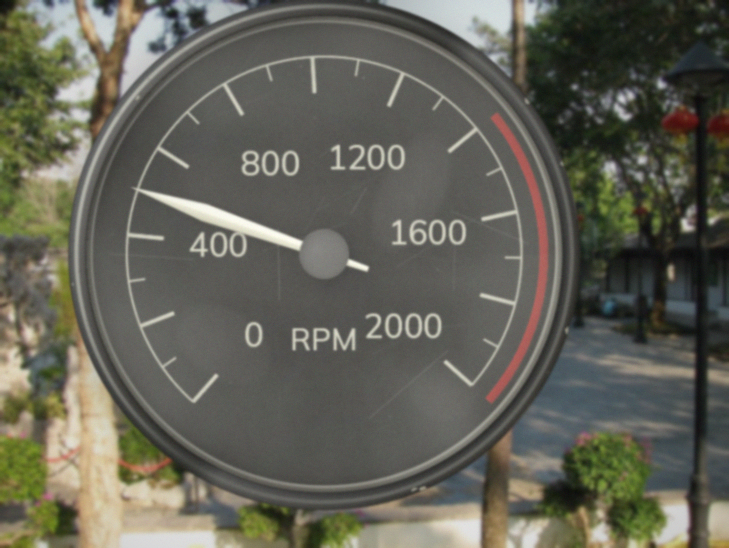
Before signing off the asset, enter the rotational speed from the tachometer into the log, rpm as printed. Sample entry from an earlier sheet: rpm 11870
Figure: rpm 500
